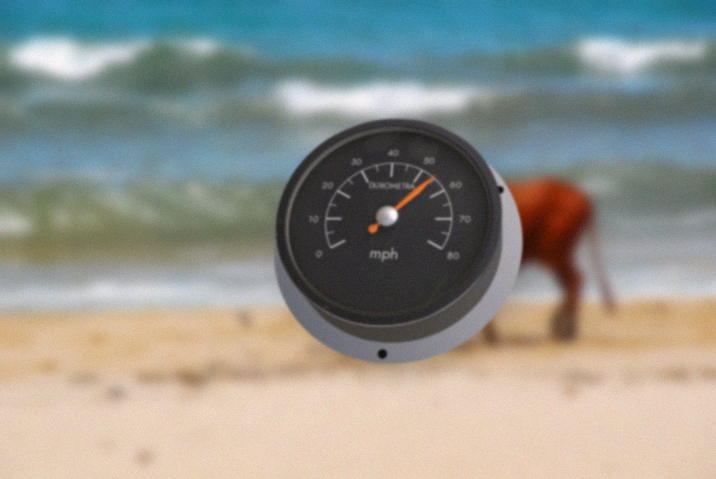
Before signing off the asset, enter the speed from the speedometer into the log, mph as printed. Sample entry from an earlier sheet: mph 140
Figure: mph 55
